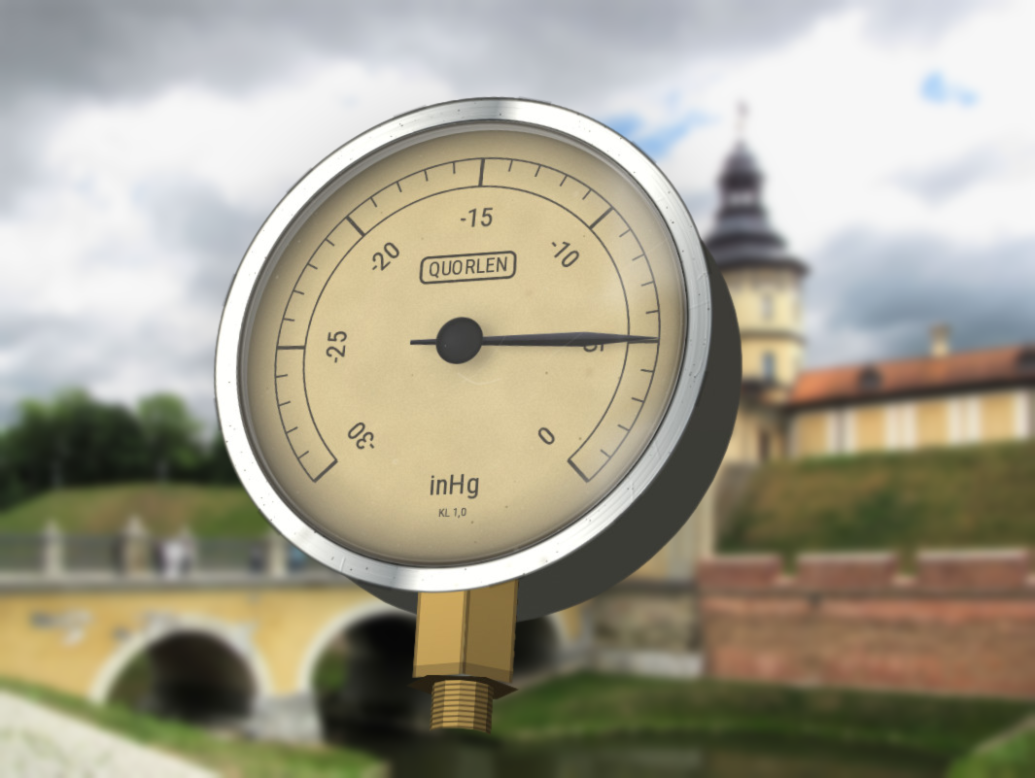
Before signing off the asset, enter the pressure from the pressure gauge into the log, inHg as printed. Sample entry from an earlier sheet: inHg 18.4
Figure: inHg -5
